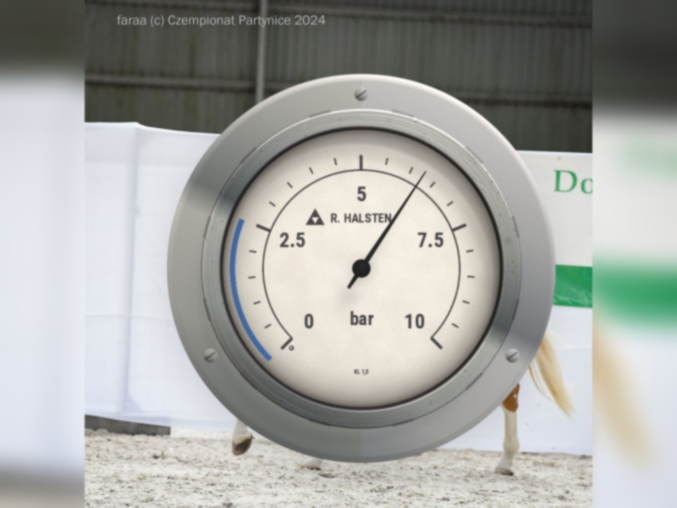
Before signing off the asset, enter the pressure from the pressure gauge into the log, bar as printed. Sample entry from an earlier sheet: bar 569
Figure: bar 6.25
